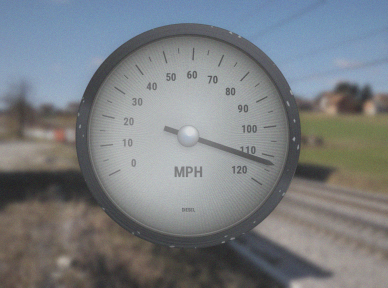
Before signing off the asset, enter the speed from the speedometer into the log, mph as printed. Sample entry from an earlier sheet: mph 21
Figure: mph 112.5
